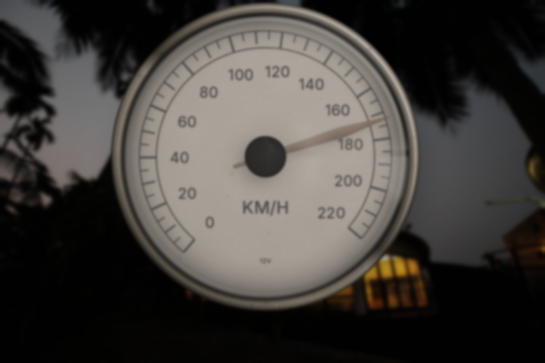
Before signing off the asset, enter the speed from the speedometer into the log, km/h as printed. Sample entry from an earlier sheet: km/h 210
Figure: km/h 172.5
